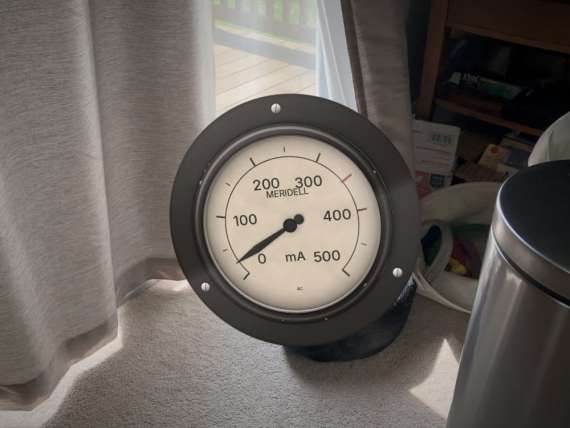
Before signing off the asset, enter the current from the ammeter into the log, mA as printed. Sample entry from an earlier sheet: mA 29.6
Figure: mA 25
